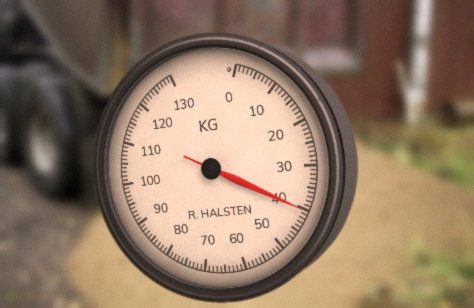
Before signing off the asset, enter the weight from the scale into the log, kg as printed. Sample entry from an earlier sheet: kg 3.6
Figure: kg 40
